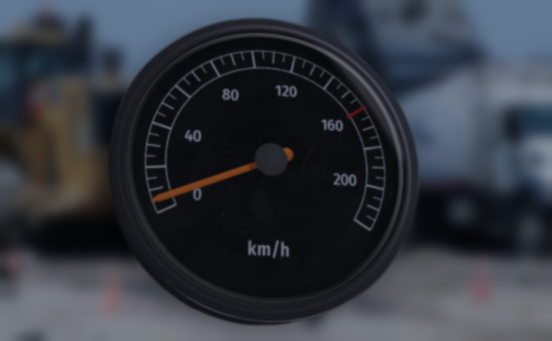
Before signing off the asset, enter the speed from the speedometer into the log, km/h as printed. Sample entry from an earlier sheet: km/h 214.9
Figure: km/h 5
